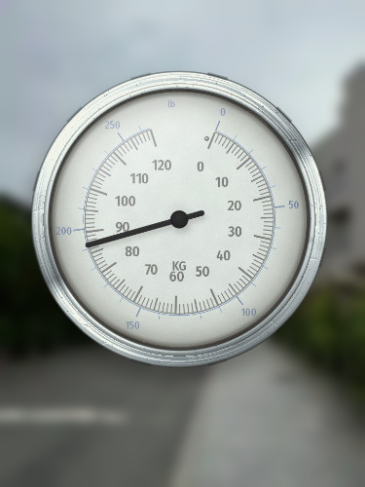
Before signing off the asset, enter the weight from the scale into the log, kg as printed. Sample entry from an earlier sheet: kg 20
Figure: kg 87
